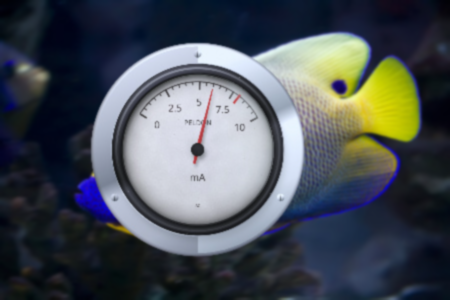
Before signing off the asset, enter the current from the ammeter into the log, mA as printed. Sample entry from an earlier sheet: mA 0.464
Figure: mA 6
